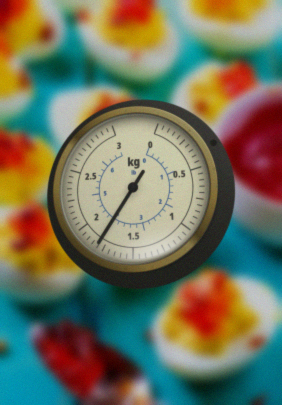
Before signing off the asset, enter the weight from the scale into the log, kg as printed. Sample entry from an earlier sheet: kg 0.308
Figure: kg 1.8
